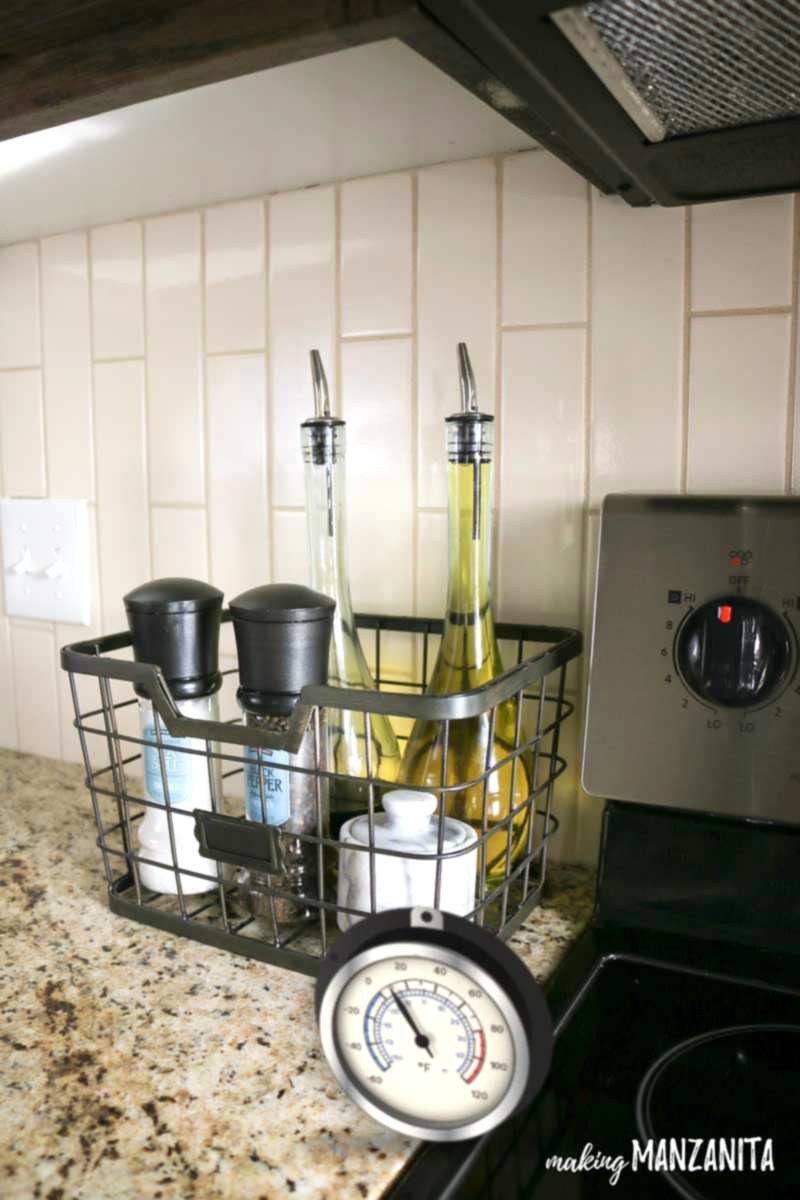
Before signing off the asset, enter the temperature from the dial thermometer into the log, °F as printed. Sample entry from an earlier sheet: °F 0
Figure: °F 10
